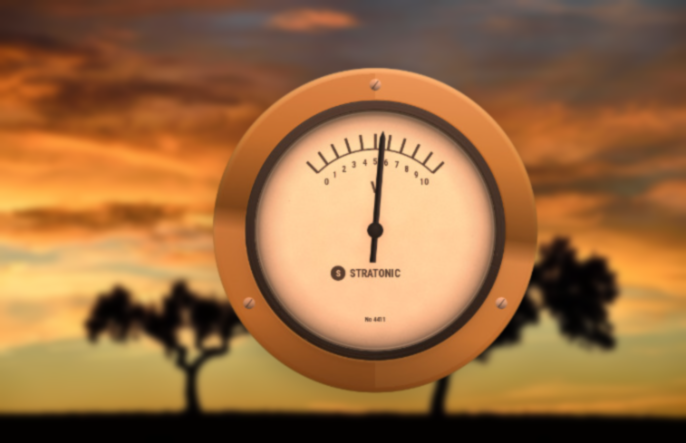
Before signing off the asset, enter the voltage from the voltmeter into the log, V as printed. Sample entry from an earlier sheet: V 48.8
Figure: V 5.5
